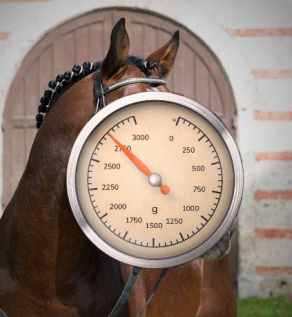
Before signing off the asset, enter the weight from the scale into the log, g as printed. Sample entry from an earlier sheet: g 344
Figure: g 2750
